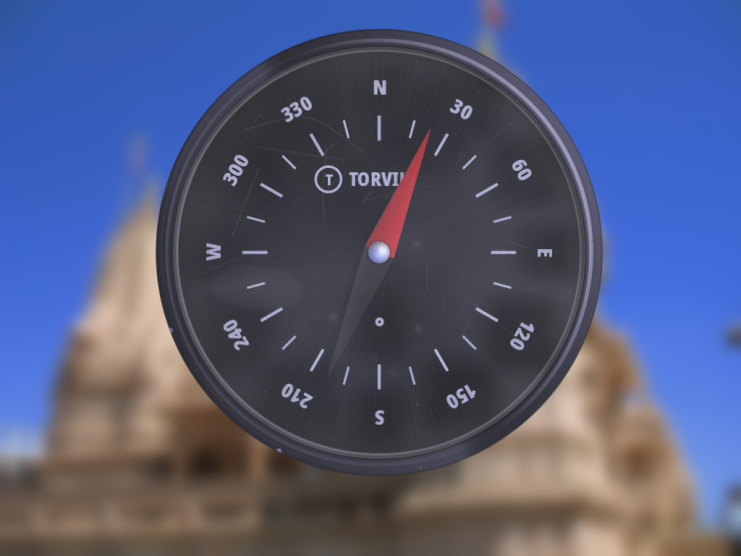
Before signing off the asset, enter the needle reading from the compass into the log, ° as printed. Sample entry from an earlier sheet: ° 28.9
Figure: ° 22.5
